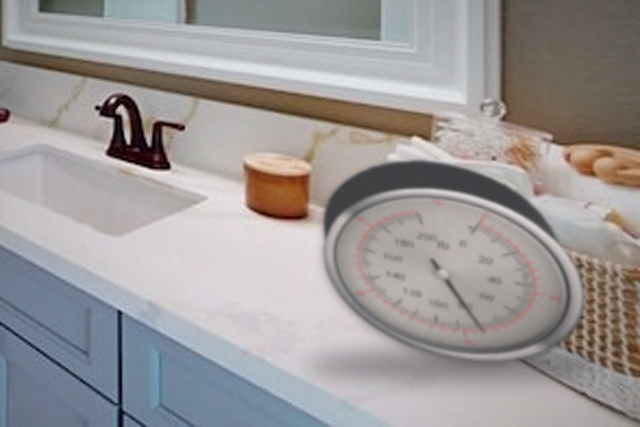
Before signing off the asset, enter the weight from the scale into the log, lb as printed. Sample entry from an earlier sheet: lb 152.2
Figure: lb 80
